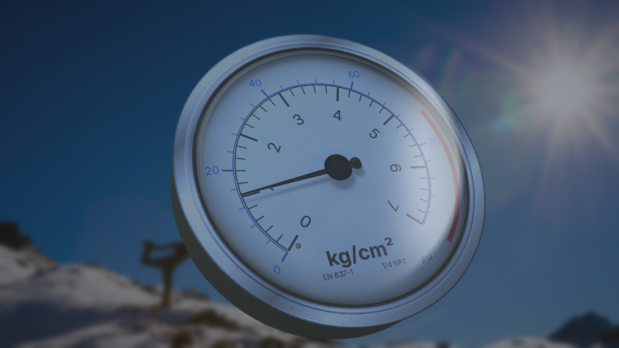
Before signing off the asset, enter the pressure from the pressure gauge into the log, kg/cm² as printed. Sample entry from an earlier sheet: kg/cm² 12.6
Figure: kg/cm² 1
